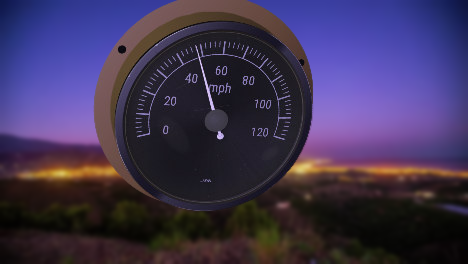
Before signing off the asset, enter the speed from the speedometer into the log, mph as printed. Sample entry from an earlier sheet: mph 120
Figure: mph 48
